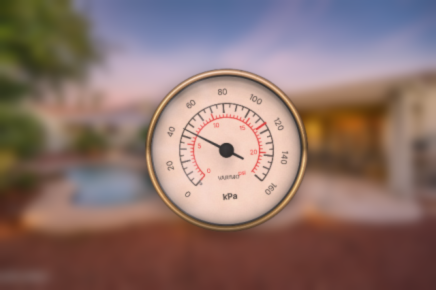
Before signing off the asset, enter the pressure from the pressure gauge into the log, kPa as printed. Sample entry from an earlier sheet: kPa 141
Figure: kPa 45
